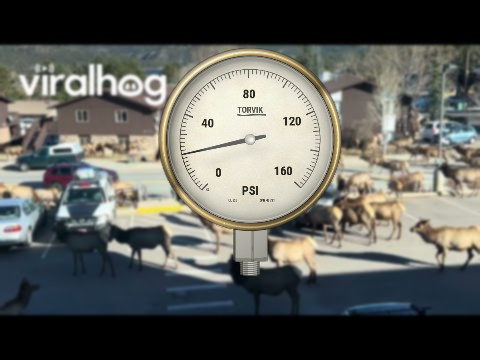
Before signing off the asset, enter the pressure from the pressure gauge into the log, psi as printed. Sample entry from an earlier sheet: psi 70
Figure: psi 20
